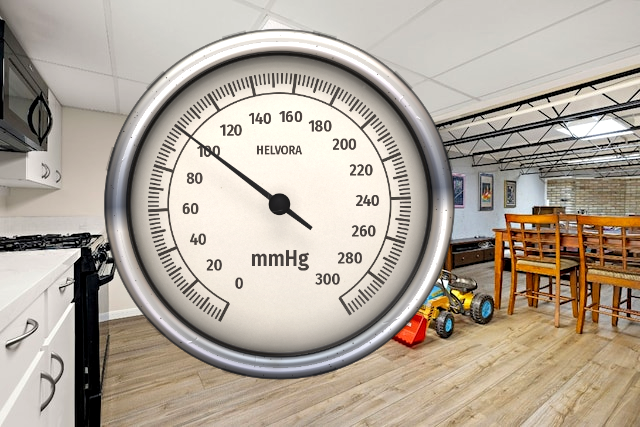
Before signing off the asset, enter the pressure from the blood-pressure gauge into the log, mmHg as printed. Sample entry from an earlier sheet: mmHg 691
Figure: mmHg 100
